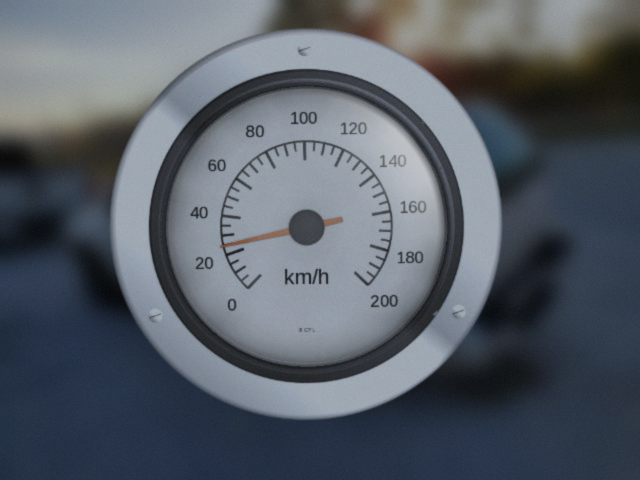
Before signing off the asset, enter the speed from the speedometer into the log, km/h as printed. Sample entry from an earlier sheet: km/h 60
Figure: km/h 25
